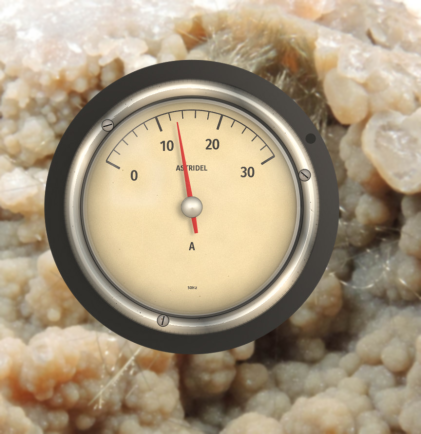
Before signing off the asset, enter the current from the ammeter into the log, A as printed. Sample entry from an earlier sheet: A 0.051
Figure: A 13
